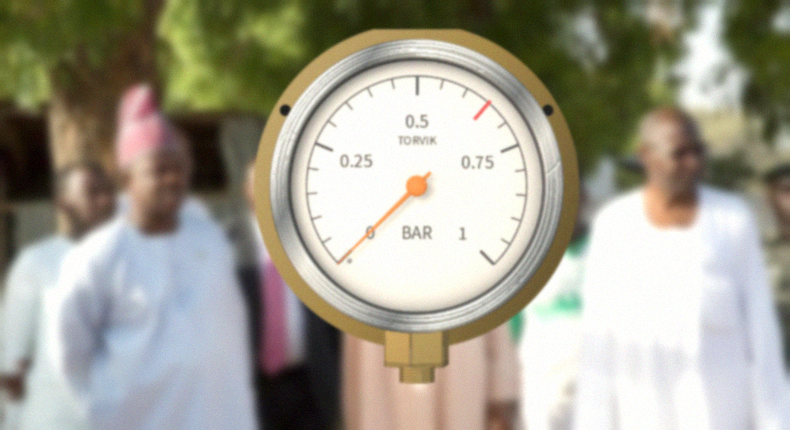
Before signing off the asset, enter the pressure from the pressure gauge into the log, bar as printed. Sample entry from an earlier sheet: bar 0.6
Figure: bar 0
